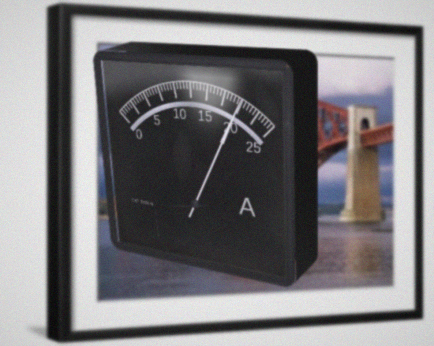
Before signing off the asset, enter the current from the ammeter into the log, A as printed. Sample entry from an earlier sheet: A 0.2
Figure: A 20
